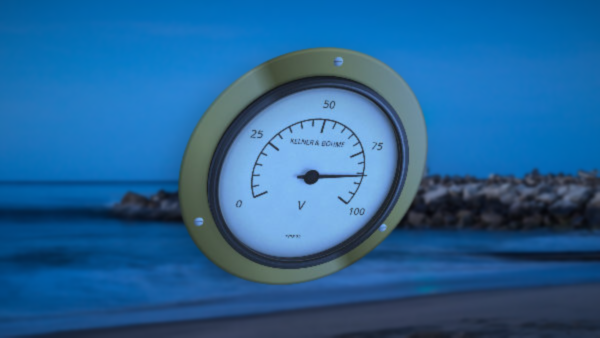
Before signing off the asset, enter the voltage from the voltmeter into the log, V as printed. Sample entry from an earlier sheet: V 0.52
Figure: V 85
